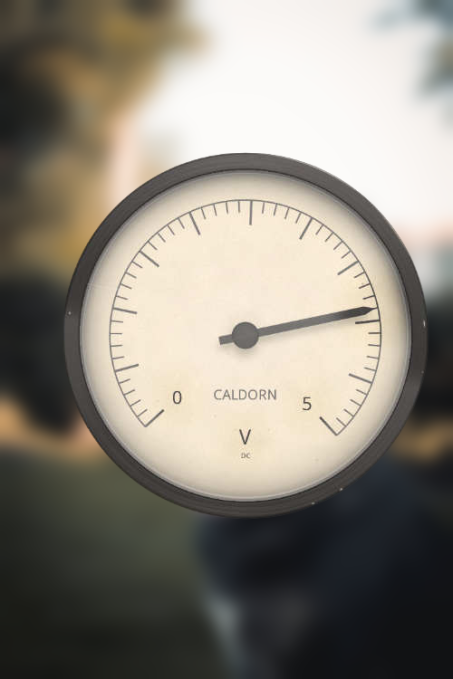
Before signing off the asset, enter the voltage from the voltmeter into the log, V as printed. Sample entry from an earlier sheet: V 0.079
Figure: V 3.9
